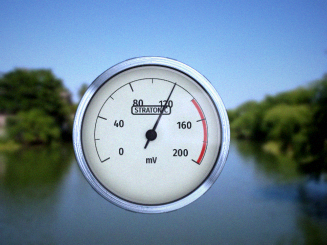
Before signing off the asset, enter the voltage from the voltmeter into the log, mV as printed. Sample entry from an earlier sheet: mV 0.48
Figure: mV 120
